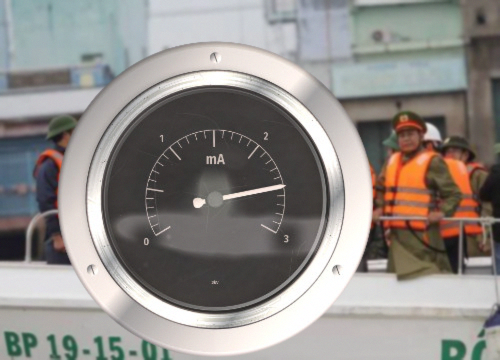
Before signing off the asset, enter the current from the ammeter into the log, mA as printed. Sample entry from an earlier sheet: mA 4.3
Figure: mA 2.5
